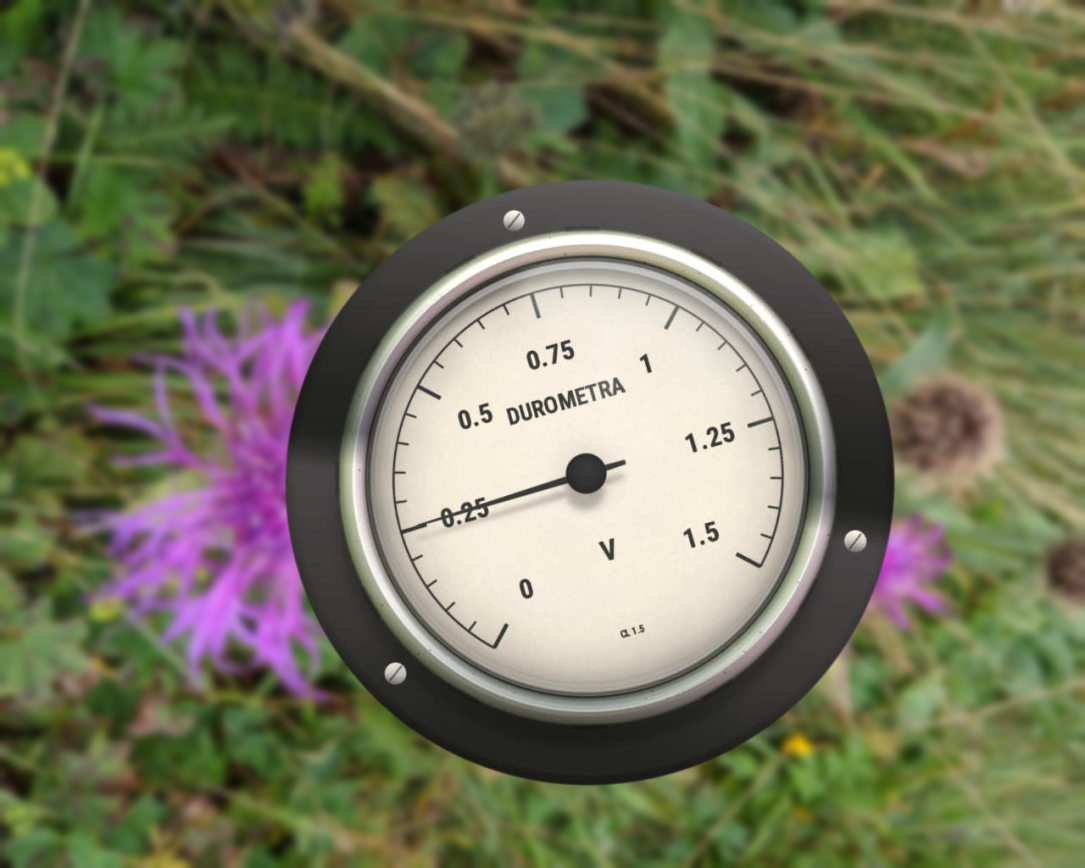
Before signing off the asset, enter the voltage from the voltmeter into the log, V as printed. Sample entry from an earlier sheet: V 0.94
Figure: V 0.25
